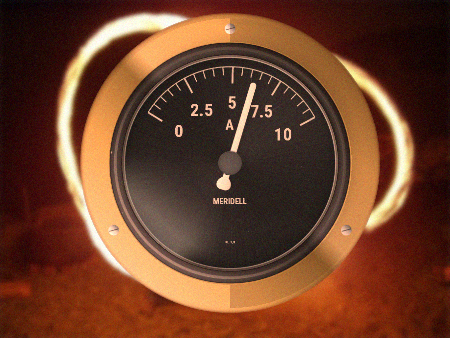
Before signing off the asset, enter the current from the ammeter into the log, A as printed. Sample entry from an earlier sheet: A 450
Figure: A 6.25
